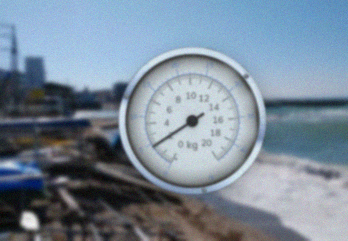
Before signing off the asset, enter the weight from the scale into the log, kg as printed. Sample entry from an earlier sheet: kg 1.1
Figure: kg 2
